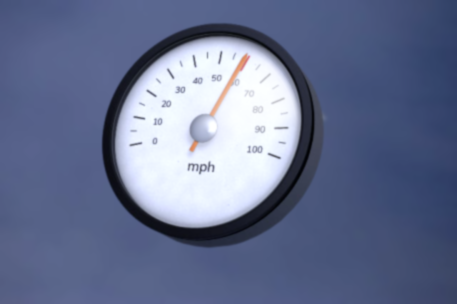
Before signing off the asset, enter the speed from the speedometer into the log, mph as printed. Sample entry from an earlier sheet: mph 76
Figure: mph 60
